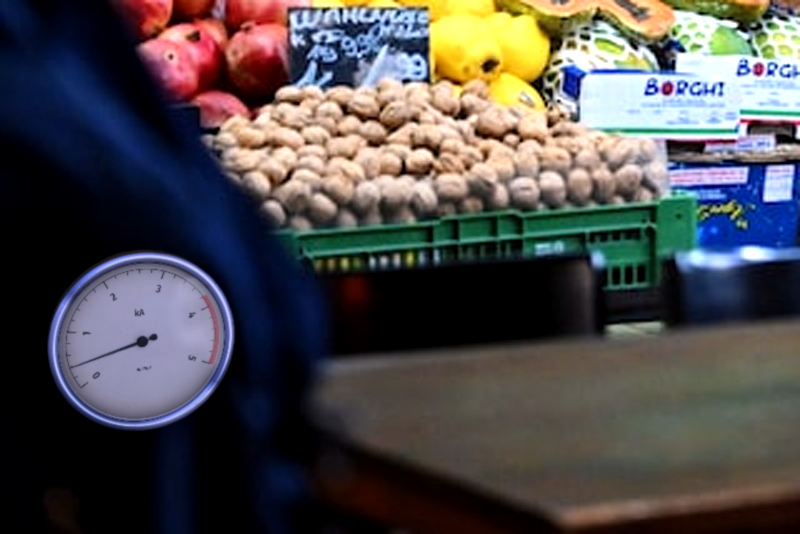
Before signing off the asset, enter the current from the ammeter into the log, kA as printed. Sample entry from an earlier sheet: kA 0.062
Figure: kA 0.4
